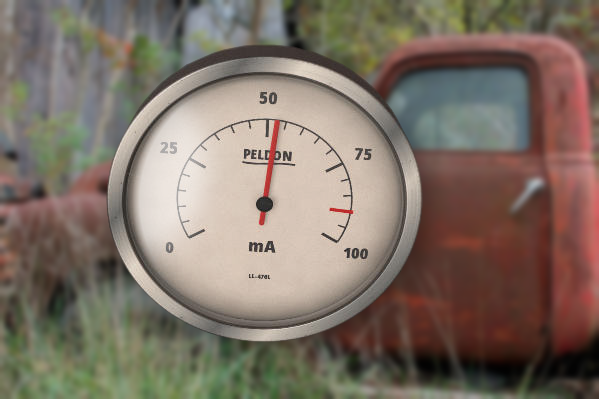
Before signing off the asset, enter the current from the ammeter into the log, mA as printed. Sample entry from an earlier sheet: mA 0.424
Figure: mA 52.5
